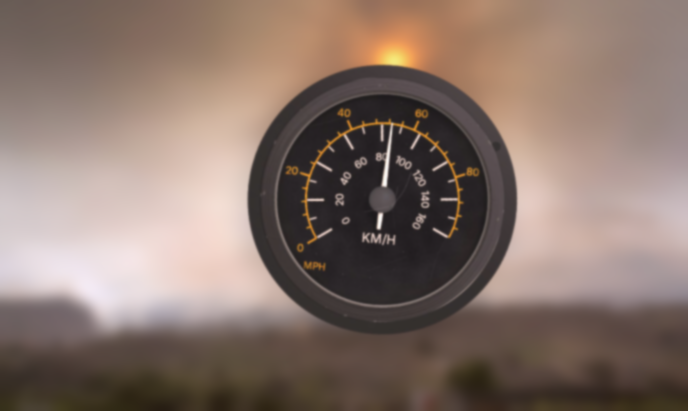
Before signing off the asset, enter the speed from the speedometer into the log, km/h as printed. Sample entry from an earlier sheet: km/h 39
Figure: km/h 85
